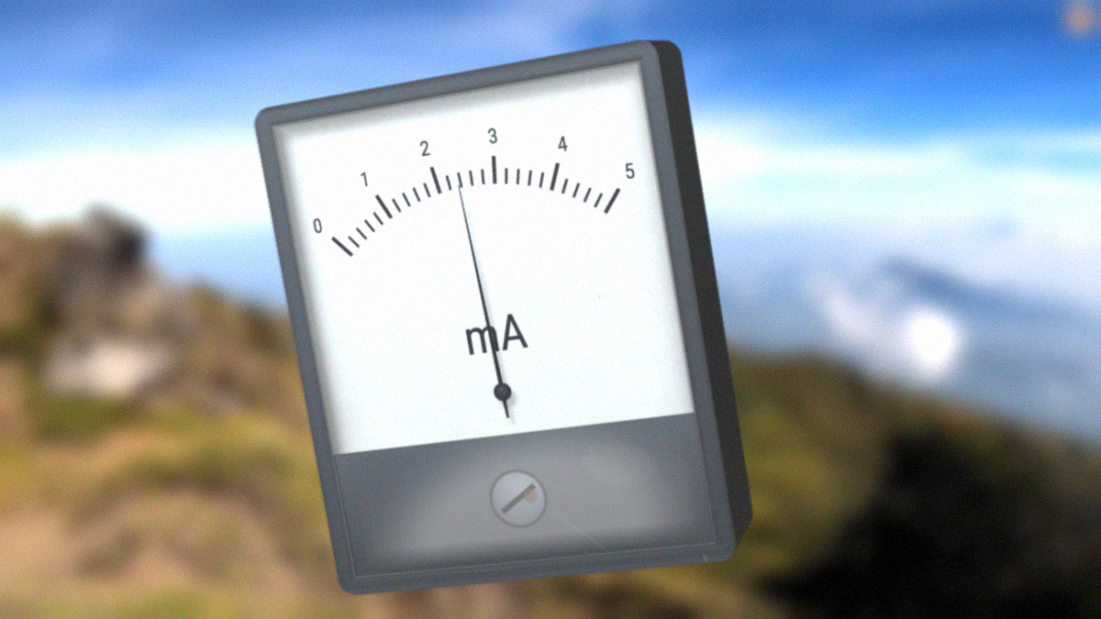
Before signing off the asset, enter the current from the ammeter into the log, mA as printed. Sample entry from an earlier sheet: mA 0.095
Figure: mA 2.4
